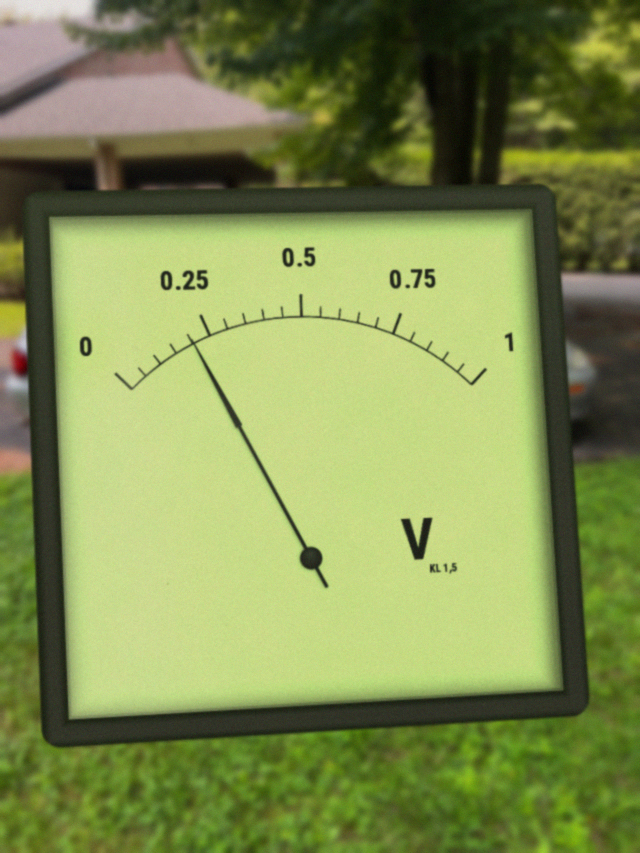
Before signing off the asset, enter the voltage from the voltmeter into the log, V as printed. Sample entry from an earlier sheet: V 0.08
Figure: V 0.2
